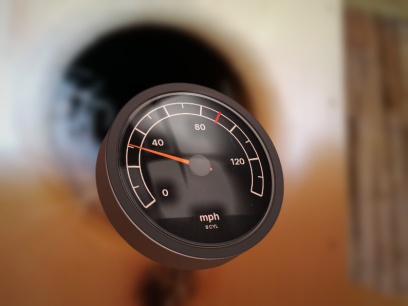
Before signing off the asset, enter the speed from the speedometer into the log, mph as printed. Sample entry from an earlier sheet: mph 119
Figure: mph 30
